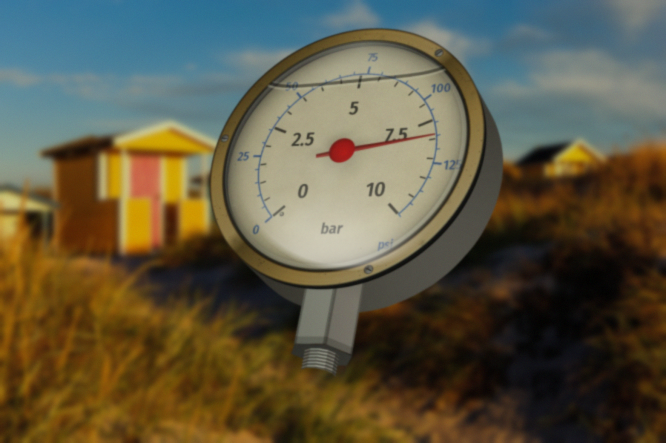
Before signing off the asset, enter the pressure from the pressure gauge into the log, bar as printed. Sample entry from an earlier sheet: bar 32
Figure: bar 8
